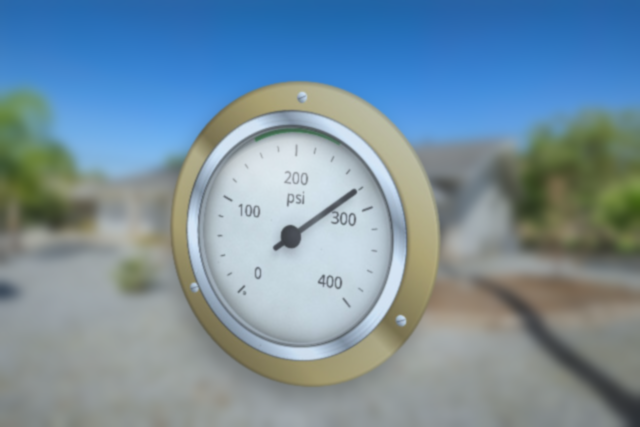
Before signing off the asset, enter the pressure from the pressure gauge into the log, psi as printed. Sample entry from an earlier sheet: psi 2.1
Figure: psi 280
